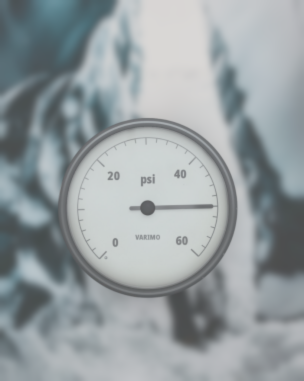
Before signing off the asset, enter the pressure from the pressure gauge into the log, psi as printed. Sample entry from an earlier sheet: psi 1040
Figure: psi 50
